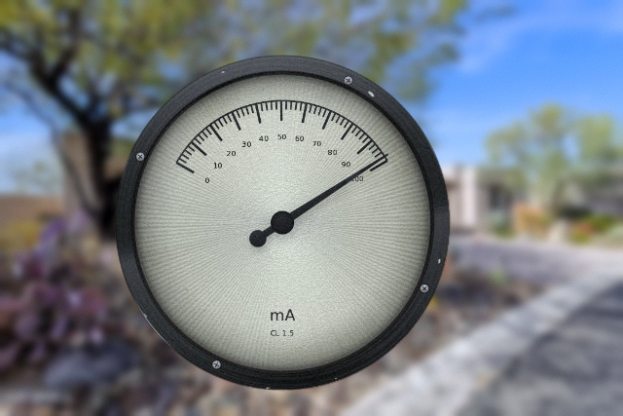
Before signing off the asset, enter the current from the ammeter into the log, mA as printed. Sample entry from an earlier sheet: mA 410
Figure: mA 98
